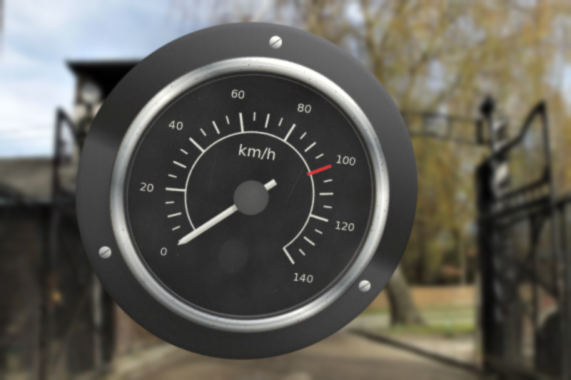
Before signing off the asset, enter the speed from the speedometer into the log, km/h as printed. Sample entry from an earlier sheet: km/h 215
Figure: km/h 0
